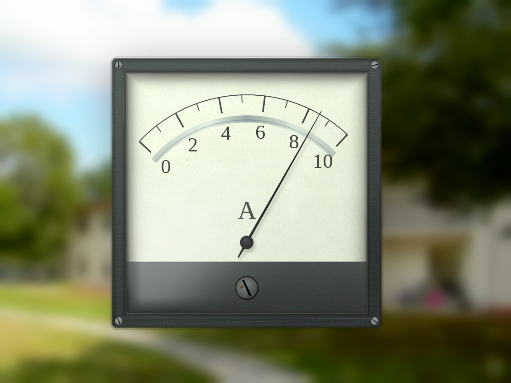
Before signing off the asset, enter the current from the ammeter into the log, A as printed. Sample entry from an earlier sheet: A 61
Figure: A 8.5
